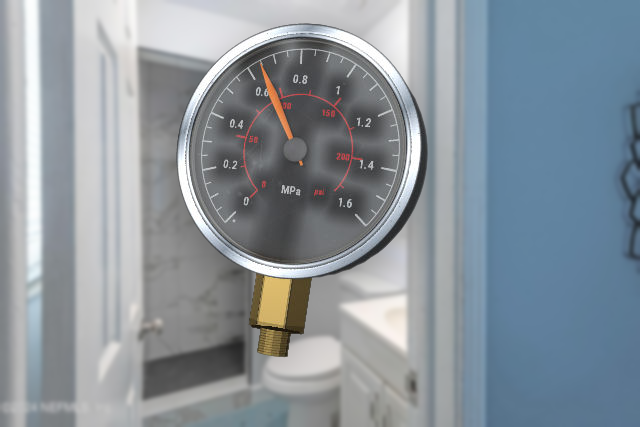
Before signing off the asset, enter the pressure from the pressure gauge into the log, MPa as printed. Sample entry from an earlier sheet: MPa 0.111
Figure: MPa 0.65
